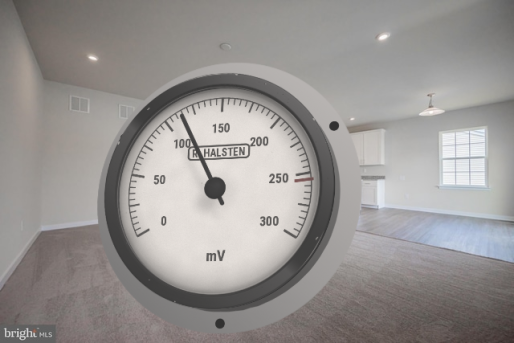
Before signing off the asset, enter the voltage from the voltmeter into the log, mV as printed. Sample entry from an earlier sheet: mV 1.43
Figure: mV 115
